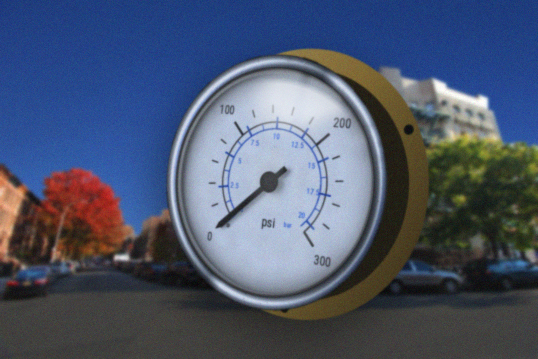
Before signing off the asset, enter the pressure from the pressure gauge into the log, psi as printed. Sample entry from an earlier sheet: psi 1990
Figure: psi 0
